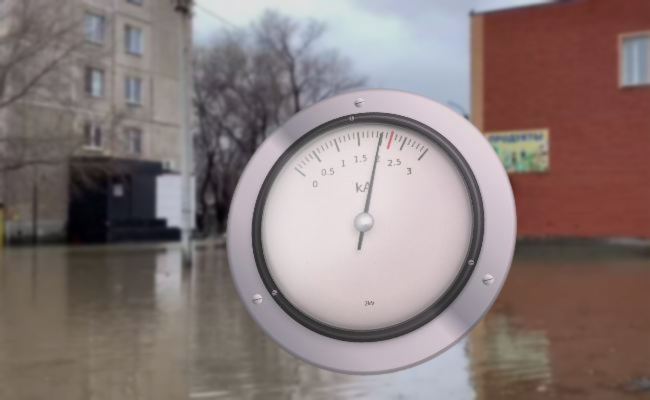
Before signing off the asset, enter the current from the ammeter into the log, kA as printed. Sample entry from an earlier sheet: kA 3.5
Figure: kA 2
